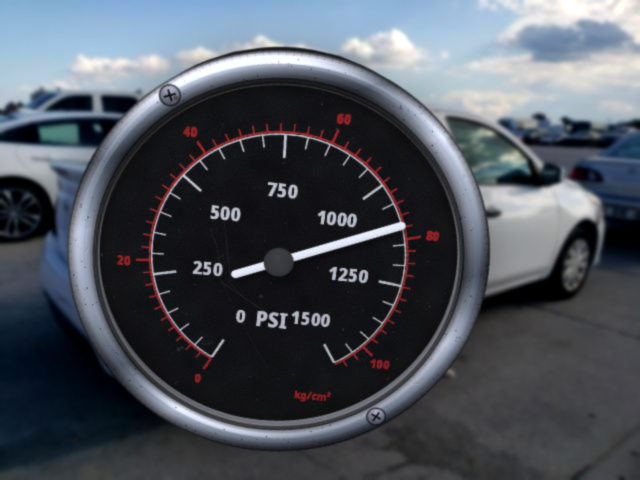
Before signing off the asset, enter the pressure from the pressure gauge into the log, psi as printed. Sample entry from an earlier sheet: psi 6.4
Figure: psi 1100
